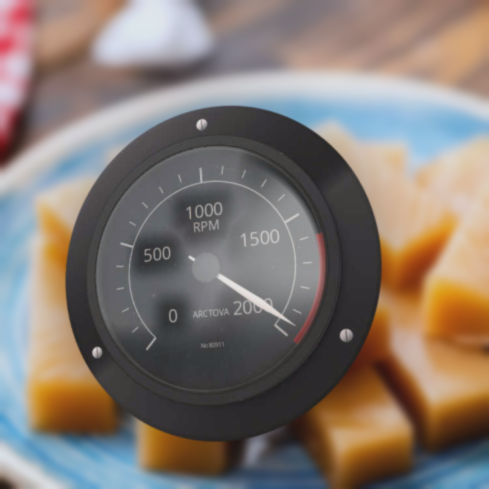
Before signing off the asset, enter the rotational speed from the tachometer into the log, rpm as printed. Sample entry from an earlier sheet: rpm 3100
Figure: rpm 1950
